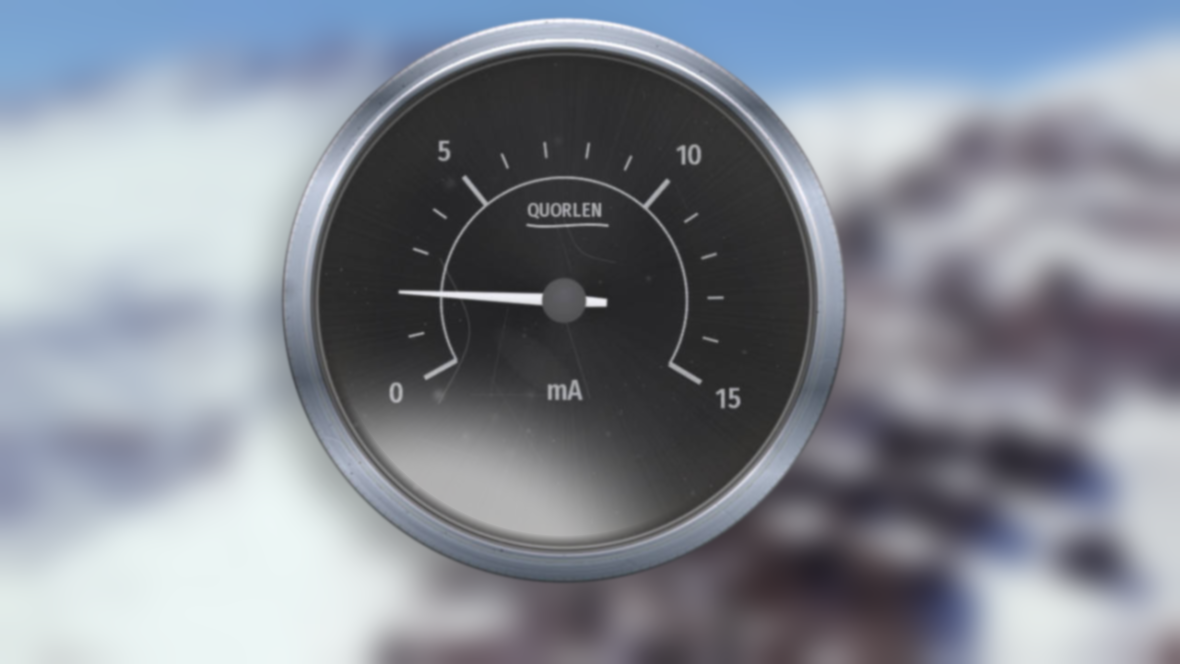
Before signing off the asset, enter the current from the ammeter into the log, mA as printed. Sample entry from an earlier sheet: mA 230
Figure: mA 2
